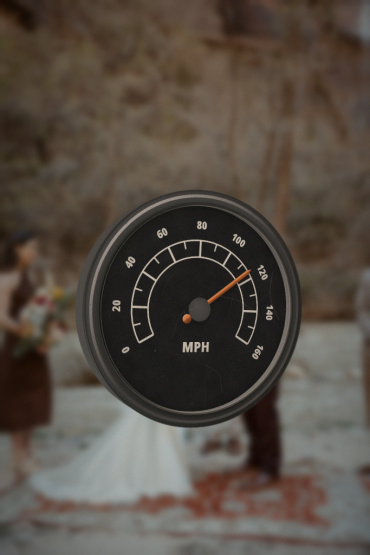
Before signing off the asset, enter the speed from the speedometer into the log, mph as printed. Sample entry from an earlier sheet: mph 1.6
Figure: mph 115
